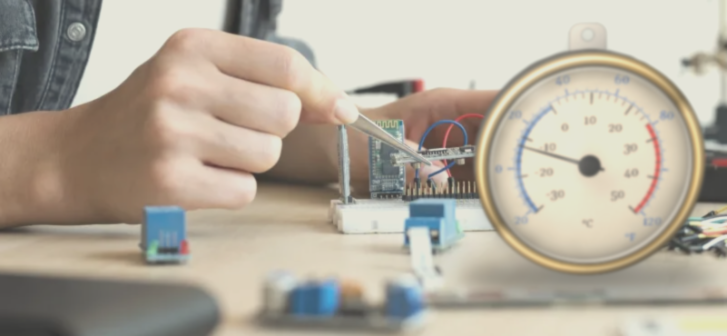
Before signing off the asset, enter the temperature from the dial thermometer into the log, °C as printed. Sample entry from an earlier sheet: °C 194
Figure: °C -12
